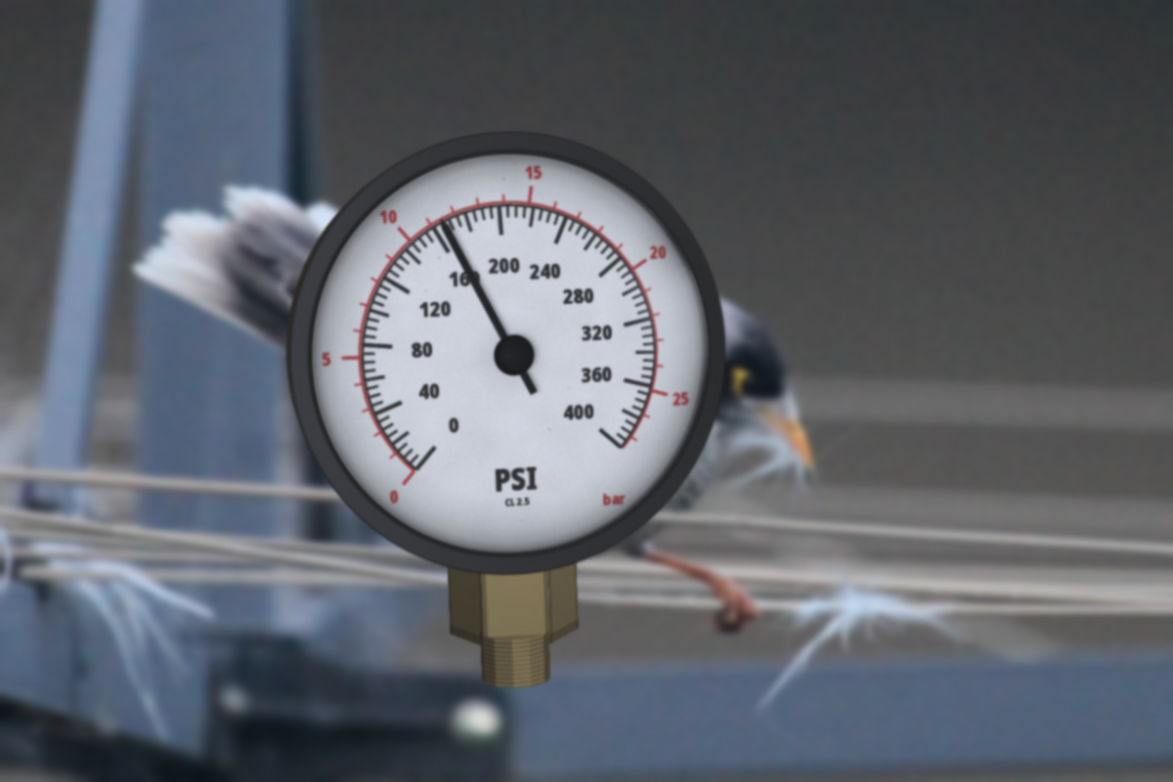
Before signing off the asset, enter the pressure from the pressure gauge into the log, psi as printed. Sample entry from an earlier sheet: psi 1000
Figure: psi 165
